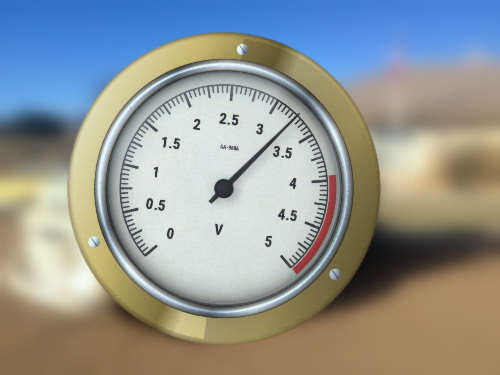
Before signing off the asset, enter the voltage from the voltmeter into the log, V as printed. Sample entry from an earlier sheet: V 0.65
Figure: V 3.25
